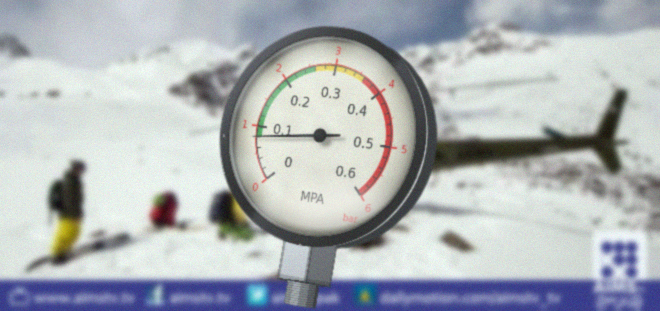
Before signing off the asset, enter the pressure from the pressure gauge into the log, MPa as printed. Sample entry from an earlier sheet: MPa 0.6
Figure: MPa 0.08
